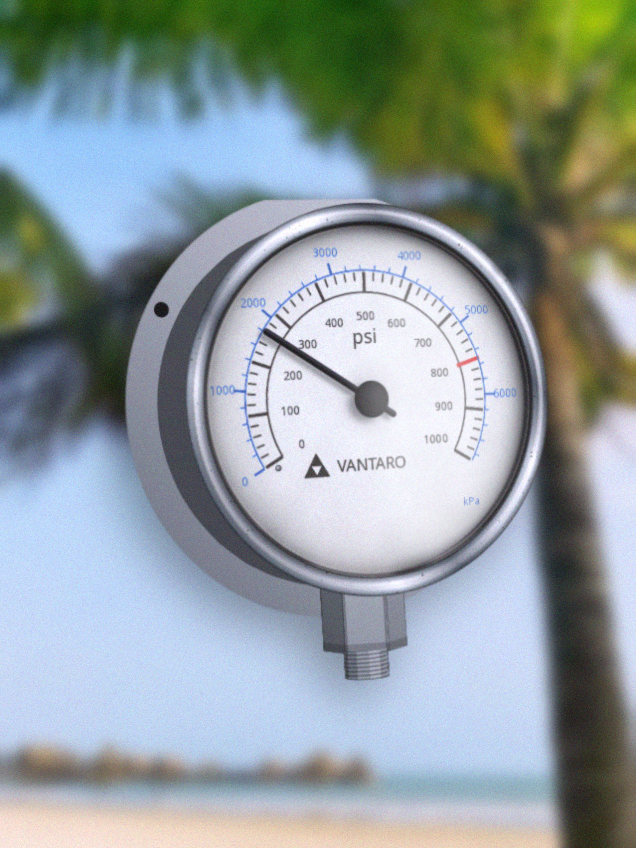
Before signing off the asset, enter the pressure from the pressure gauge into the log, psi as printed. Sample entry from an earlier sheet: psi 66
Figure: psi 260
